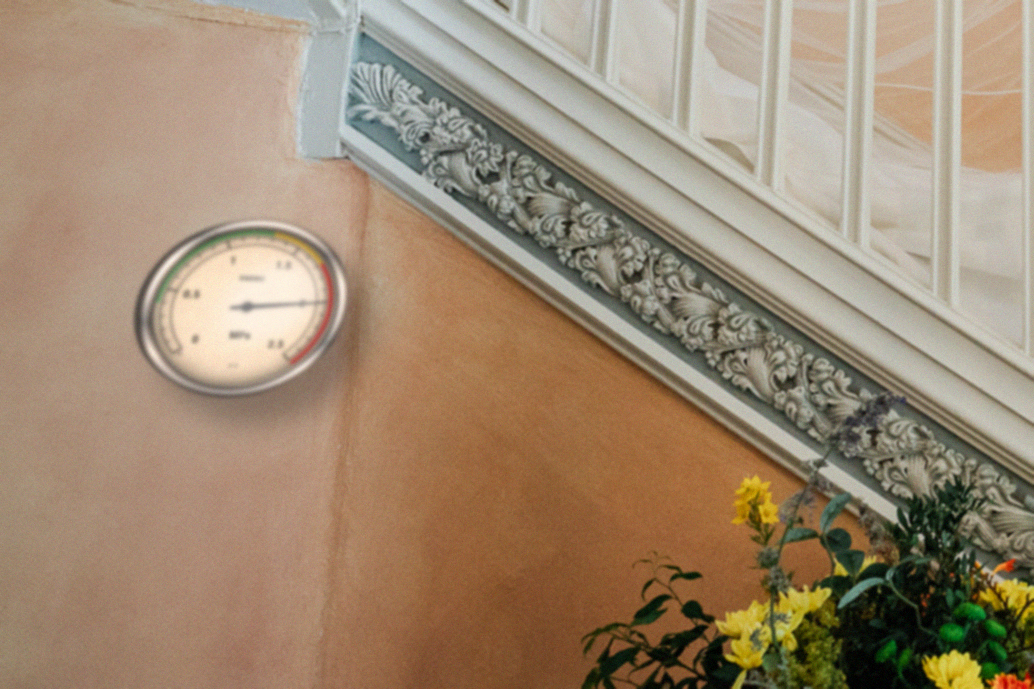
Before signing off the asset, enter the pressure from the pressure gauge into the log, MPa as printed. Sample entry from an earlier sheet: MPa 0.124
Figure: MPa 2
